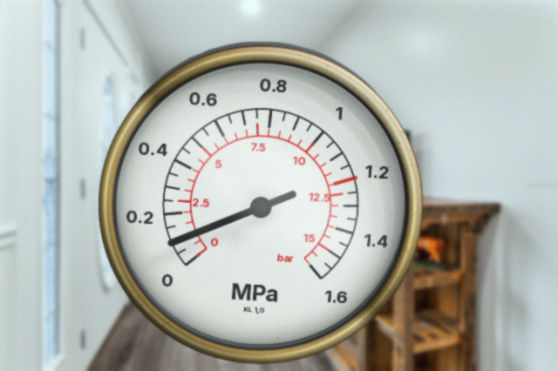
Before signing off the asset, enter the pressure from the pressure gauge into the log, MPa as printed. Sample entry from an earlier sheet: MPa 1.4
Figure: MPa 0.1
